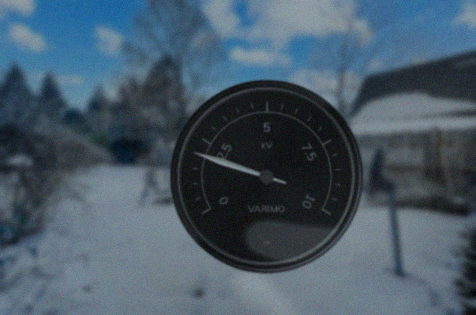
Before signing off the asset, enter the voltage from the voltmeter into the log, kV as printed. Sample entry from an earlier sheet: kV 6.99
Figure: kV 2
